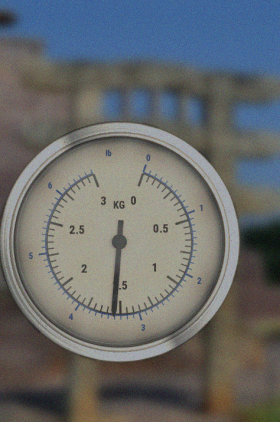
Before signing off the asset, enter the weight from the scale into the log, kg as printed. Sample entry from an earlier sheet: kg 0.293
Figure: kg 1.55
